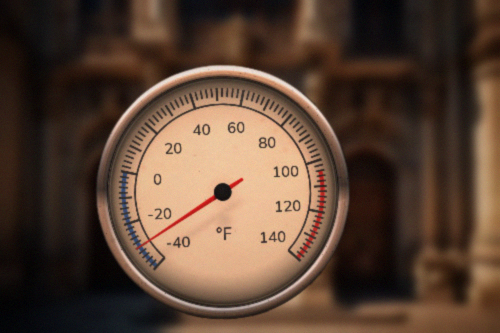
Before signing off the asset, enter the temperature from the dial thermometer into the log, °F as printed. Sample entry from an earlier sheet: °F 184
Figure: °F -30
